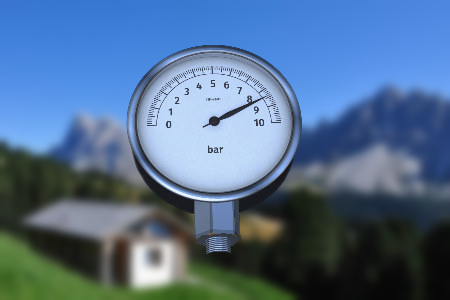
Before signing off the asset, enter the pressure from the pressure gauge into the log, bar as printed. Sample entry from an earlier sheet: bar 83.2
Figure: bar 8.5
